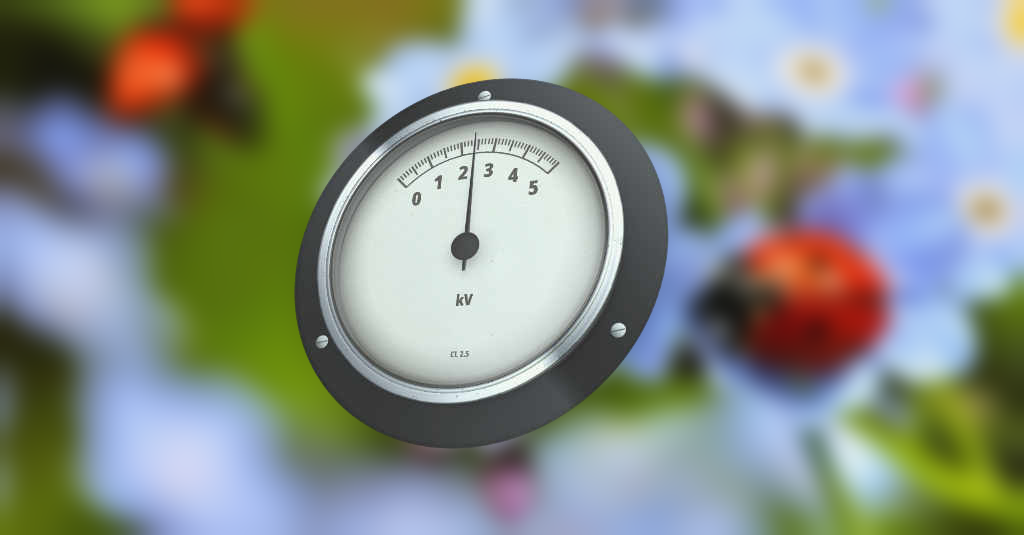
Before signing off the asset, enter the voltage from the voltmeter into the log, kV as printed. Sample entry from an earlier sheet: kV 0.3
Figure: kV 2.5
